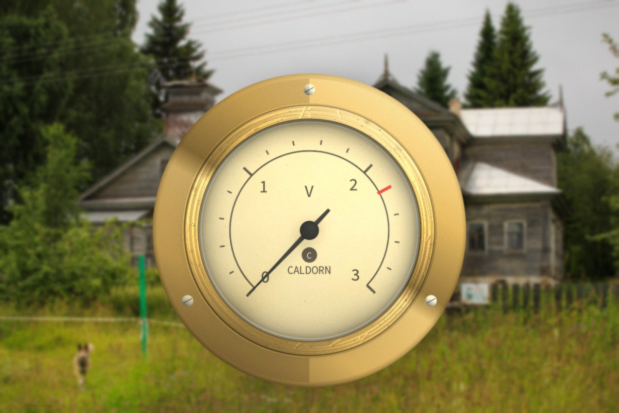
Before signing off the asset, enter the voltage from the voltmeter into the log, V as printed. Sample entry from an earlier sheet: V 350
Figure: V 0
